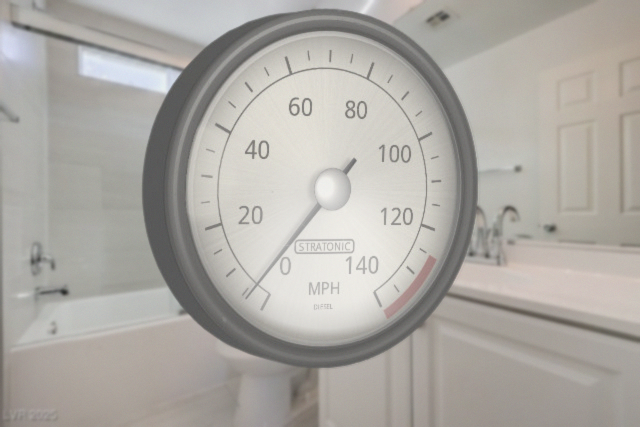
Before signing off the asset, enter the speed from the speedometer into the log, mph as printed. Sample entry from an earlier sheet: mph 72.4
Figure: mph 5
